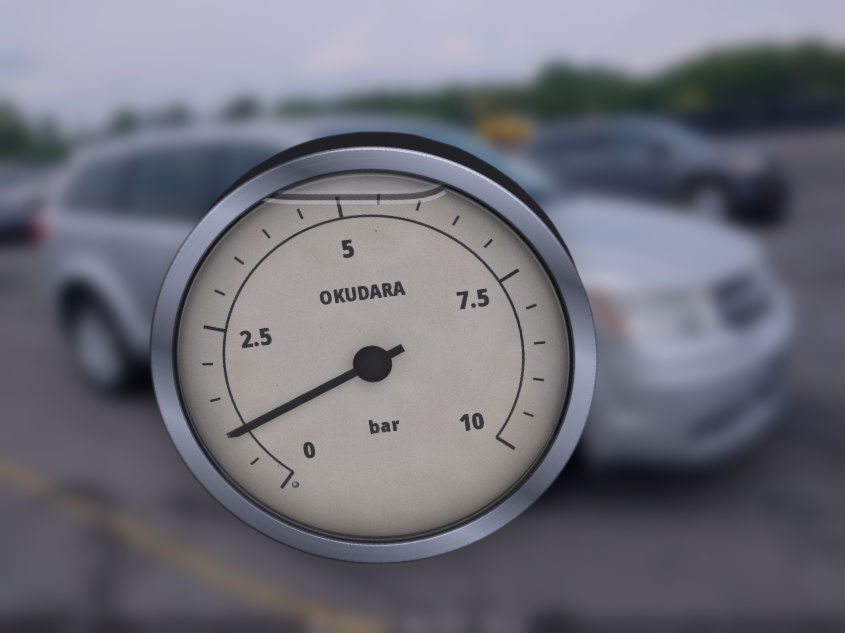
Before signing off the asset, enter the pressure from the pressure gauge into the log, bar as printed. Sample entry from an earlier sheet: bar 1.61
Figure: bar 1
